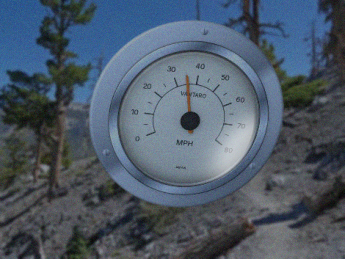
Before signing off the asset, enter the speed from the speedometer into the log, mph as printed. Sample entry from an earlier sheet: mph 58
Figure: mph 35
